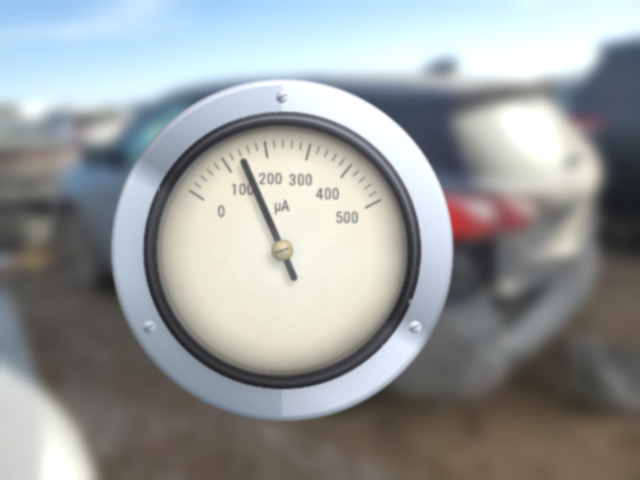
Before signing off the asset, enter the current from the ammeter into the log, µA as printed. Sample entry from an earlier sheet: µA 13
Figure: µA 140
